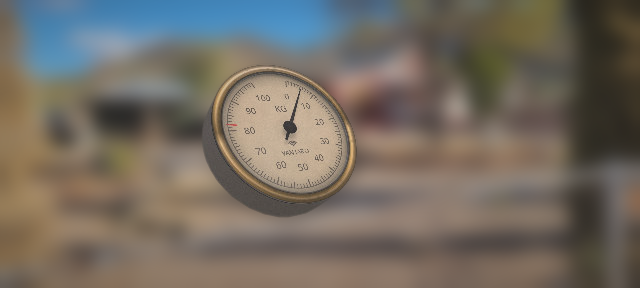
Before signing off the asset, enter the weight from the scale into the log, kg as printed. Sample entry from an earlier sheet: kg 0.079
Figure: kg 5
